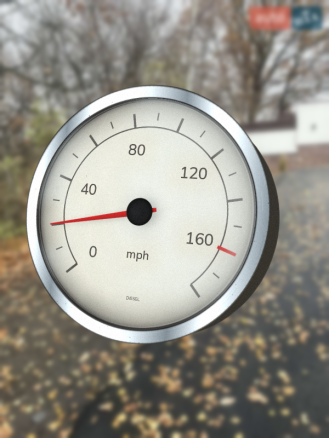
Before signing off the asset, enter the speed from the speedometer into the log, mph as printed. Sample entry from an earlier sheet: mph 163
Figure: mph 20
